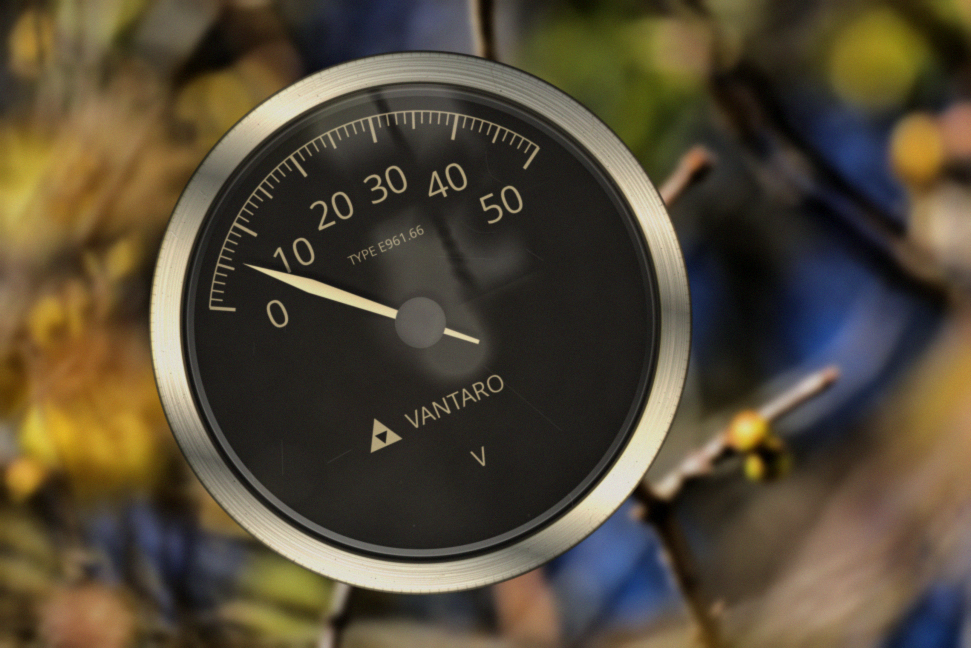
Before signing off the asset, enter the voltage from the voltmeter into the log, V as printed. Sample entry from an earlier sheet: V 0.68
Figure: V 6
